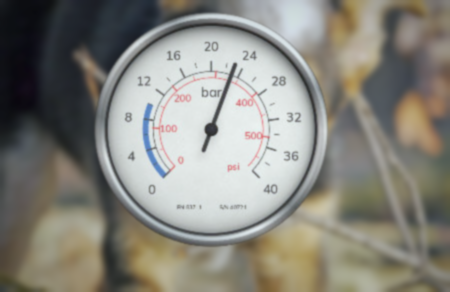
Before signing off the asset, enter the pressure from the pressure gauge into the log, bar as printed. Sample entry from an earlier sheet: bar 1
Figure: bar 23
